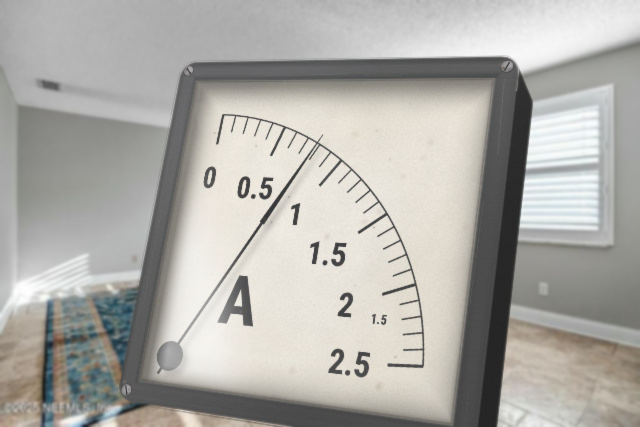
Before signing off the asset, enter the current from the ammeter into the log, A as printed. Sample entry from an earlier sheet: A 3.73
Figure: A 0.8
